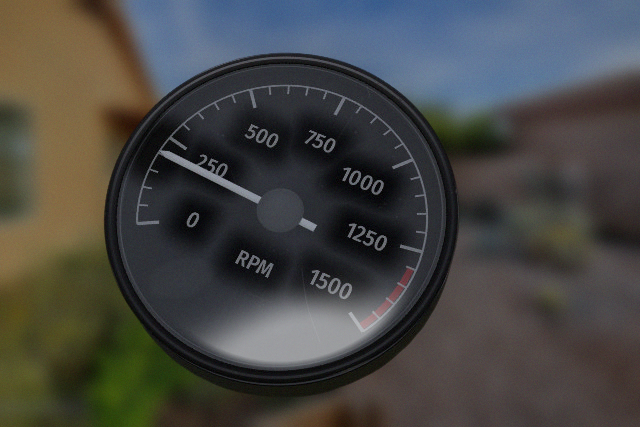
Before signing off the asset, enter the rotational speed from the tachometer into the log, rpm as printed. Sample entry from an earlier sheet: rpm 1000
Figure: rpm 200
